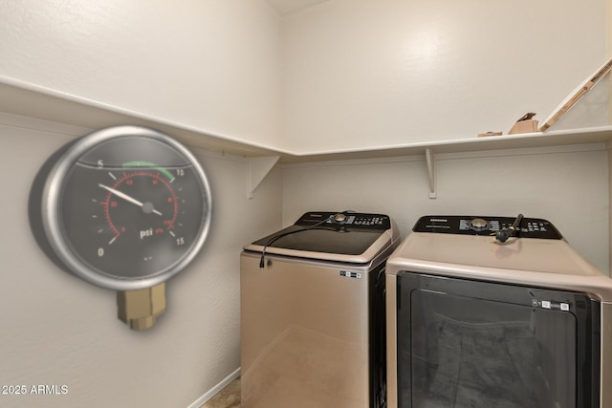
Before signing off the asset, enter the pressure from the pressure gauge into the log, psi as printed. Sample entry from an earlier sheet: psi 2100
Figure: psi 4
